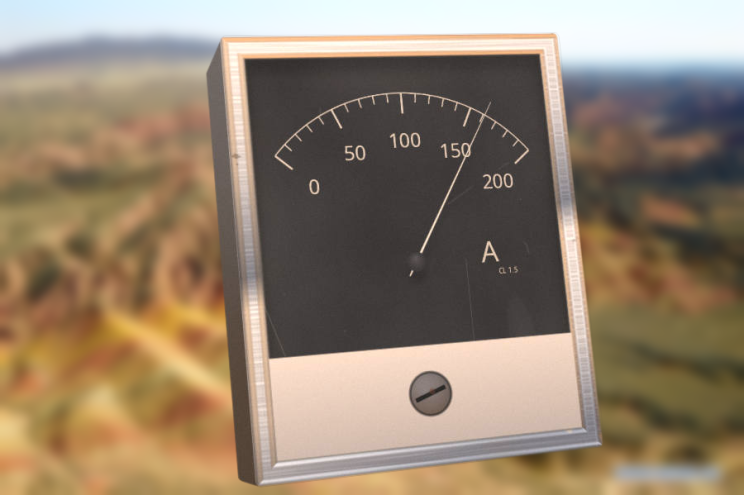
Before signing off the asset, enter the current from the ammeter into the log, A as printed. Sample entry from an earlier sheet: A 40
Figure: A 160
